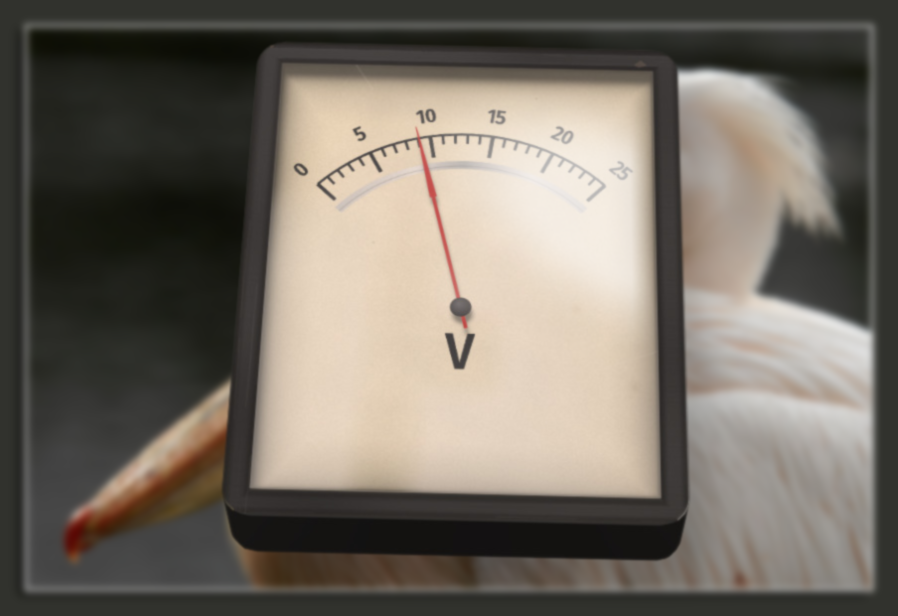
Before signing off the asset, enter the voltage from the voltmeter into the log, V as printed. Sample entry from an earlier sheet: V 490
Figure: V 9
